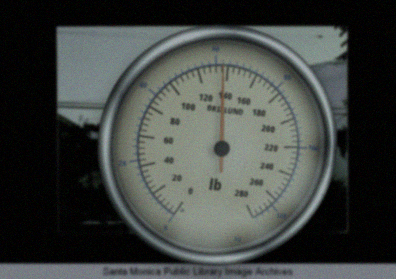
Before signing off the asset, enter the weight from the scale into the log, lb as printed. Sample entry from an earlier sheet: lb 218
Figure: lb 136
